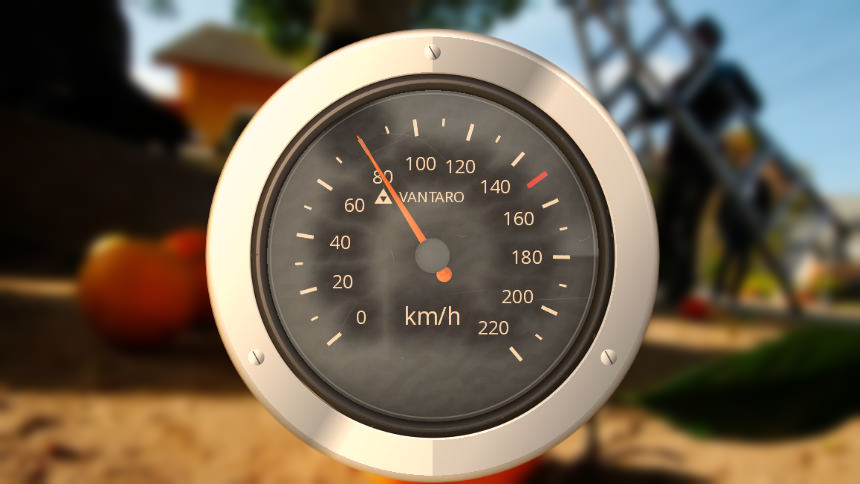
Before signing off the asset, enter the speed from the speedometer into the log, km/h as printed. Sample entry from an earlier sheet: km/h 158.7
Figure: km/h 80
